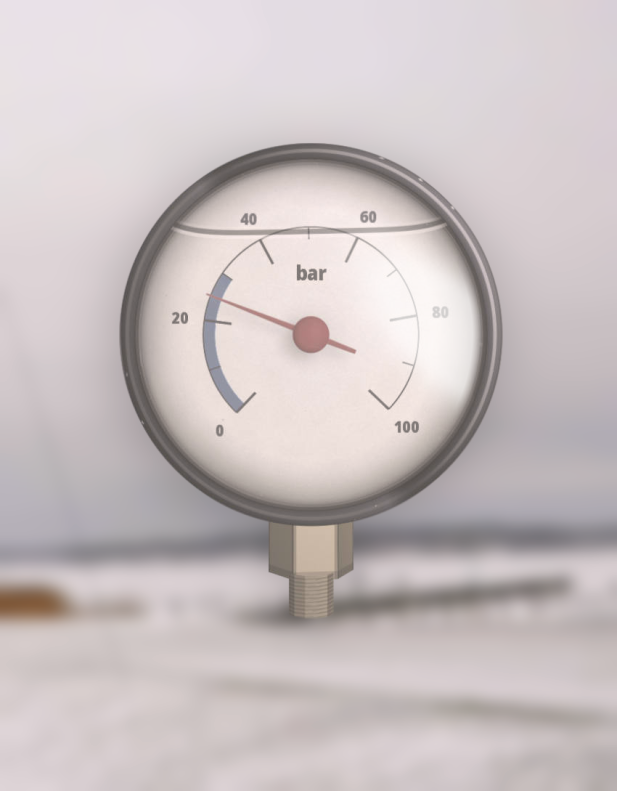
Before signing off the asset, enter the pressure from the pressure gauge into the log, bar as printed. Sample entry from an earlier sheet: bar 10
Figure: bar 25
